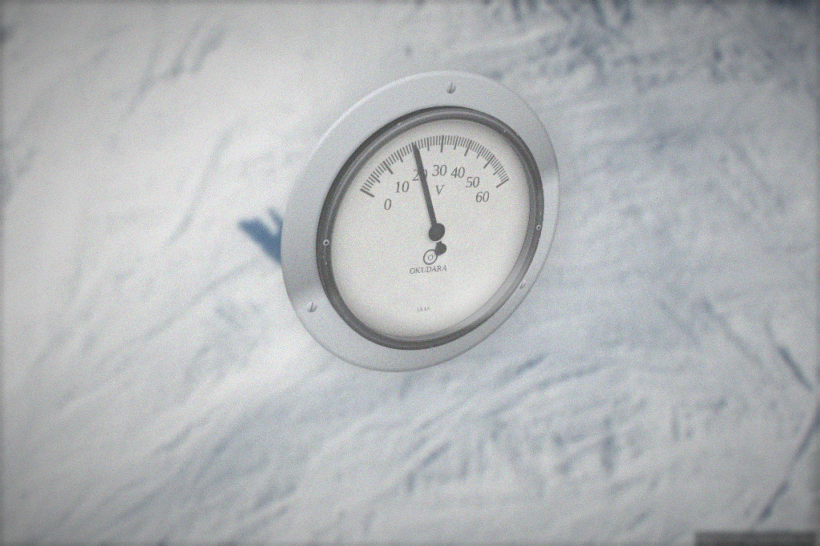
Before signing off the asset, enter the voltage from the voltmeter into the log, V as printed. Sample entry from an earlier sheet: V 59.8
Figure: V 20
